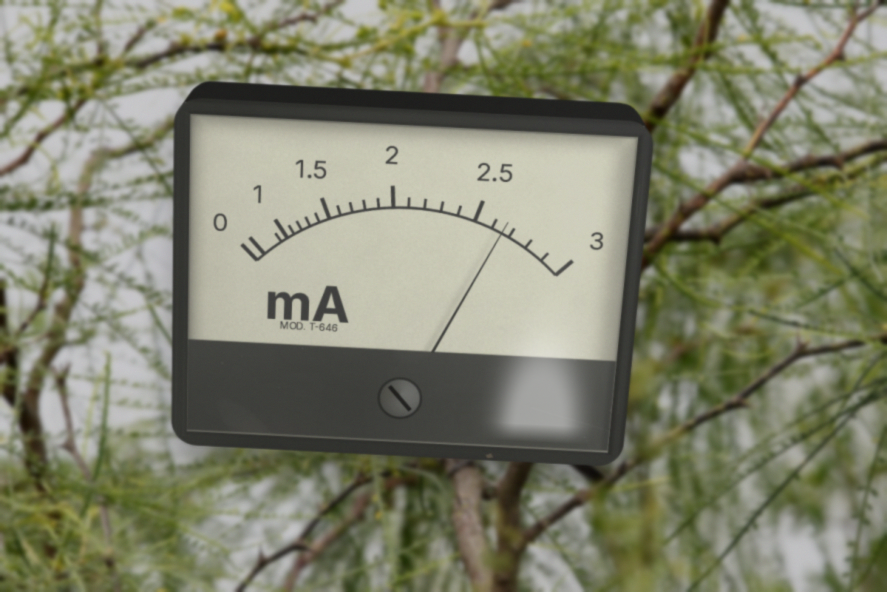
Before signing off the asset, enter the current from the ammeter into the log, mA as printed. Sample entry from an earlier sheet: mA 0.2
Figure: mA 2.65
